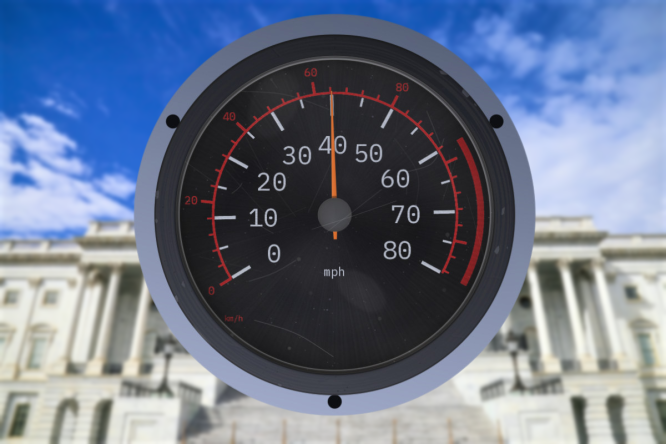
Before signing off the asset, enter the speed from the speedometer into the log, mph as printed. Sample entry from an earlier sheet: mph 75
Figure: mph 40
